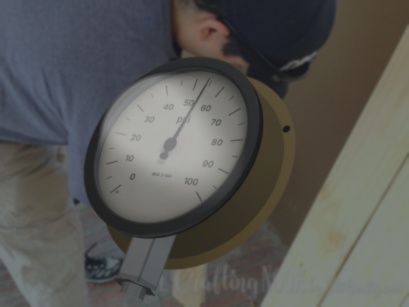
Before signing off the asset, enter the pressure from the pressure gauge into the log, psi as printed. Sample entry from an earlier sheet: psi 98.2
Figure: psi 55
